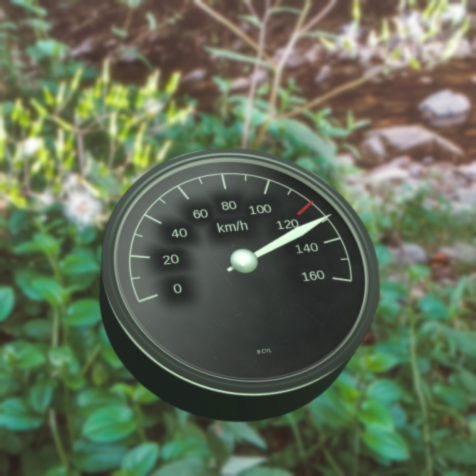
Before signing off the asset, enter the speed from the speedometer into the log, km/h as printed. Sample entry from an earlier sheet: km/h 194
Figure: km/h 130
